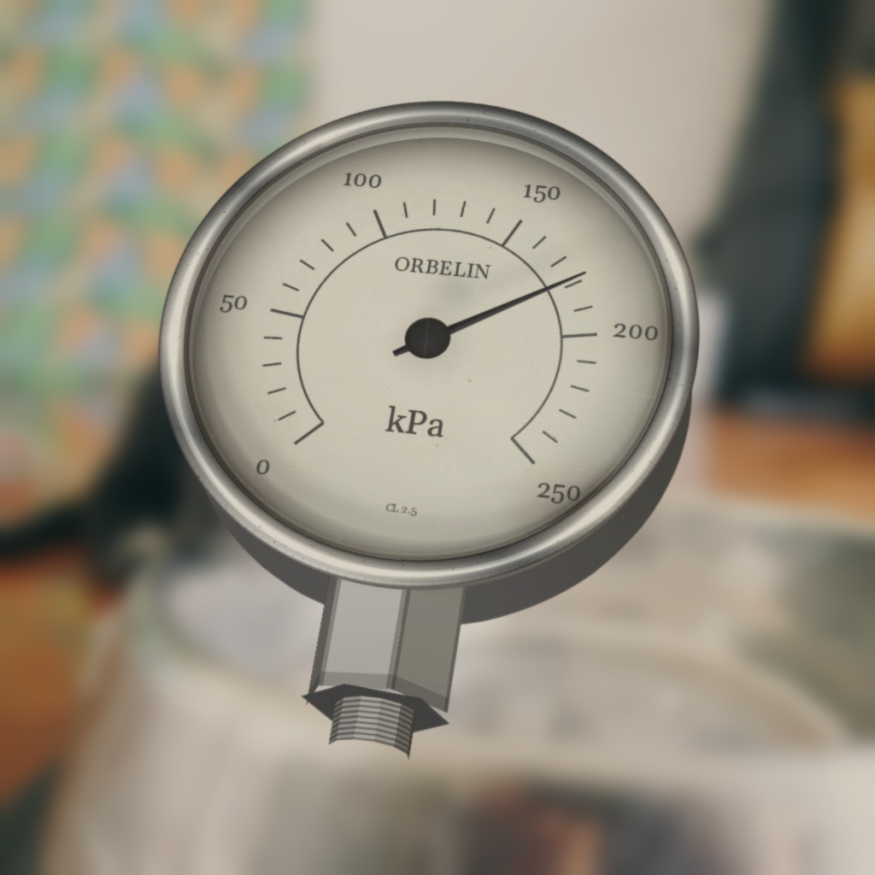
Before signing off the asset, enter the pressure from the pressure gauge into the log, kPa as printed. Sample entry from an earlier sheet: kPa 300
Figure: kPa 180
